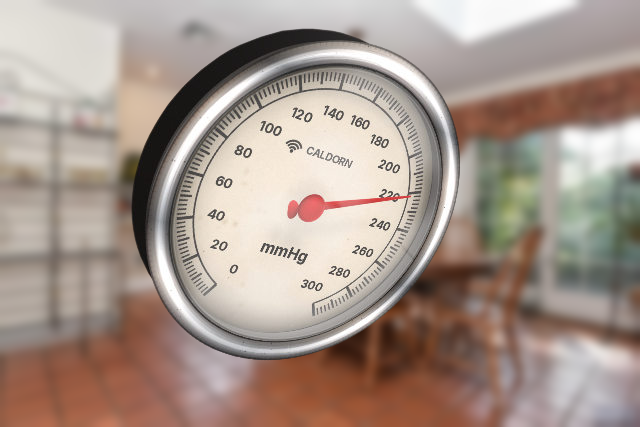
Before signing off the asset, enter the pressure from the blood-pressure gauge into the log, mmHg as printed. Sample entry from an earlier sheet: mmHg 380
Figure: mmHg 220
